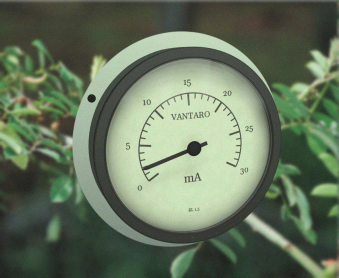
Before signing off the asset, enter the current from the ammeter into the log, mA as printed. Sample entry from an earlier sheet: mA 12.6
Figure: mA 2
